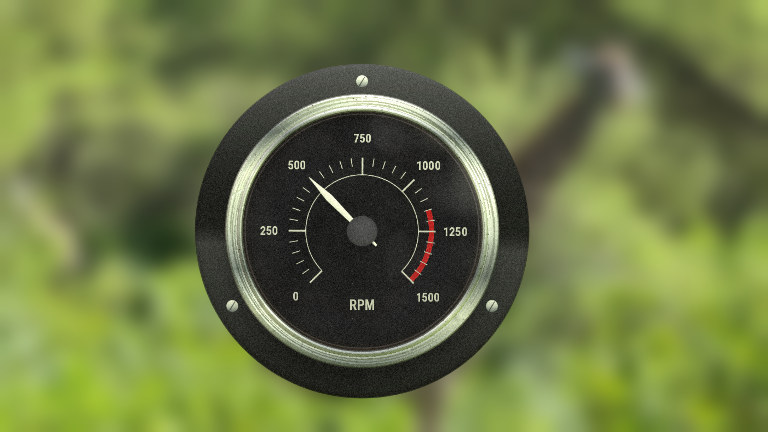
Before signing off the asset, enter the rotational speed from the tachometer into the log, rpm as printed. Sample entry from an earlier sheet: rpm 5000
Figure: rpm 500
